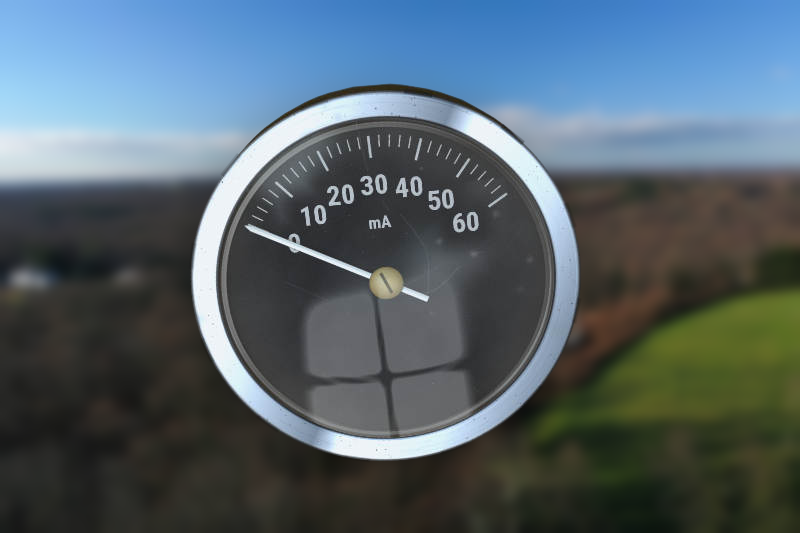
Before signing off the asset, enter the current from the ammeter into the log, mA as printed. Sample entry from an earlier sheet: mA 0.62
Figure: mA 0
